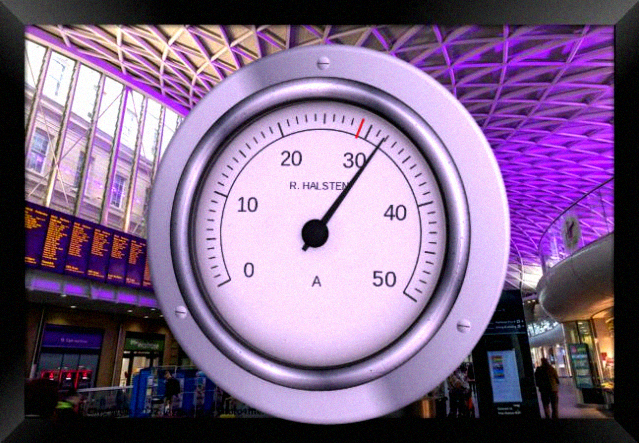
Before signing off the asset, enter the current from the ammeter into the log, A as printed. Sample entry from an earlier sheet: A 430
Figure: A 32
